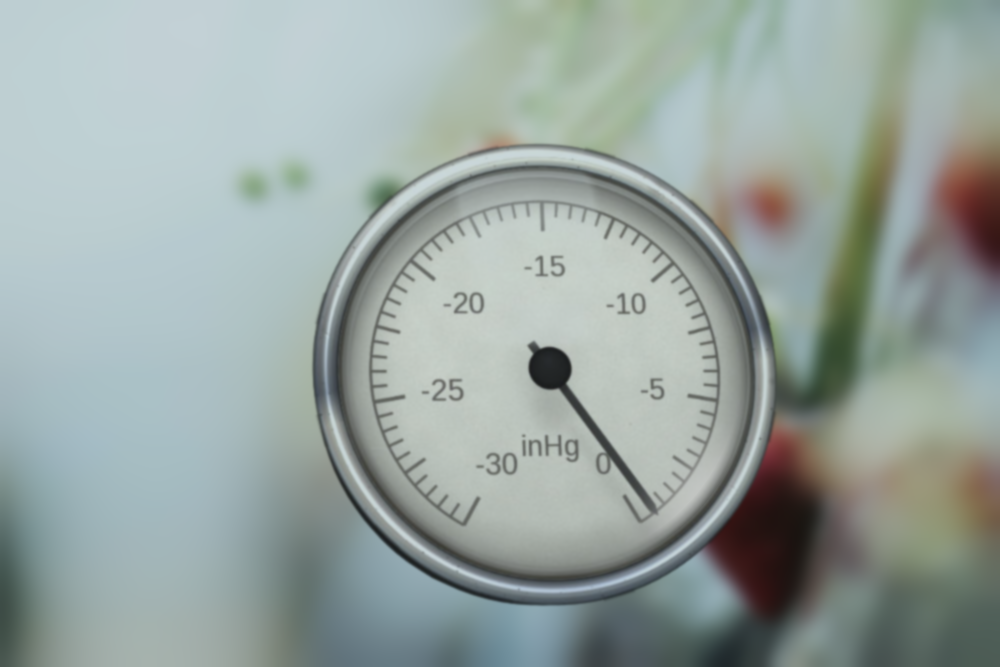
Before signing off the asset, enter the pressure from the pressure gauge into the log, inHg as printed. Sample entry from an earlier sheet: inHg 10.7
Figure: inHg -0.5
